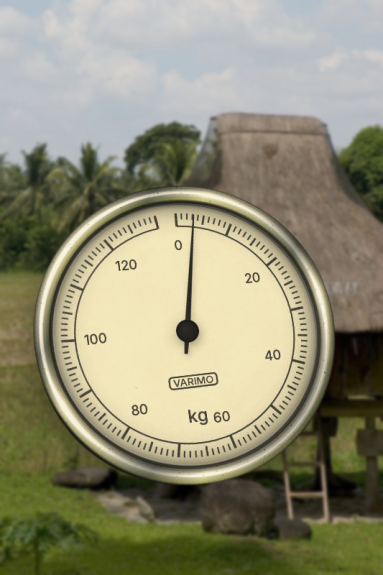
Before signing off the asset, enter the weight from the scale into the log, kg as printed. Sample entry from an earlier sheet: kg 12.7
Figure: kg 3
